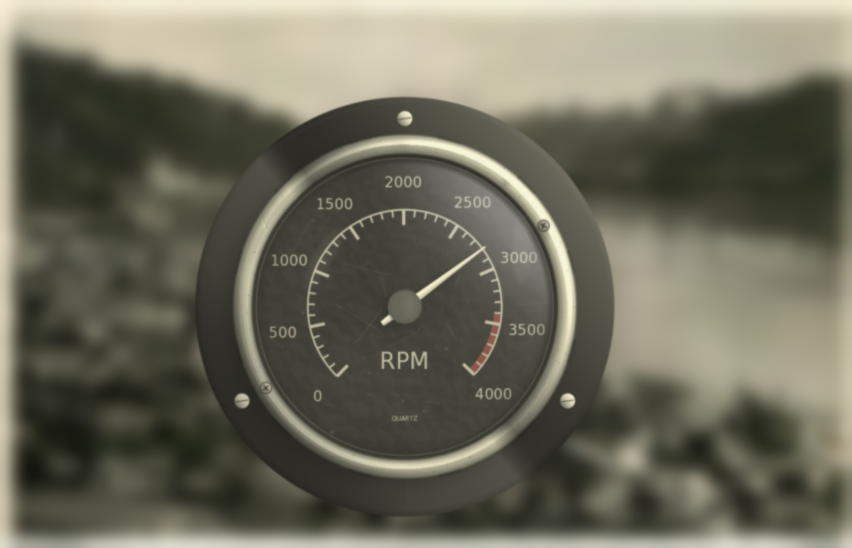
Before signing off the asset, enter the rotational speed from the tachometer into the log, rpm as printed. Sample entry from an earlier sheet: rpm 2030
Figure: rpm 2800
